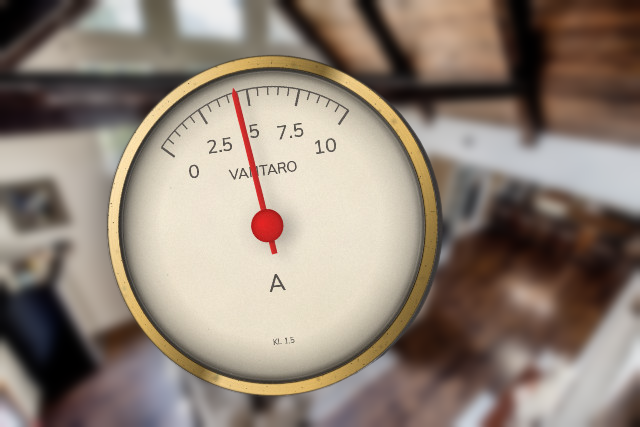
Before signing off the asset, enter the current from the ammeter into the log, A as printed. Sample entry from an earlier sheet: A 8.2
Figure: A 4.5
